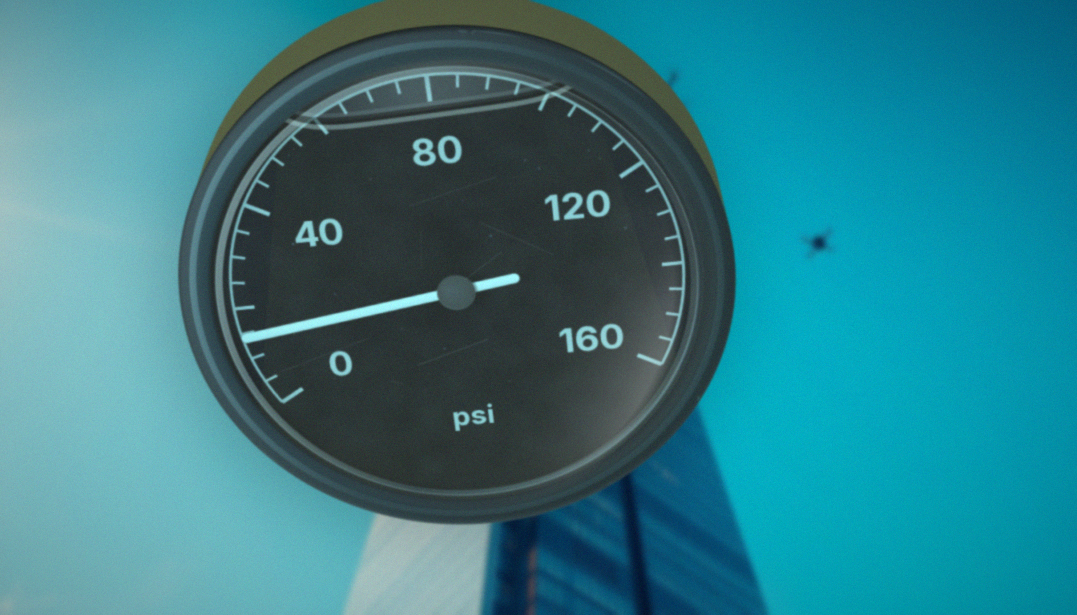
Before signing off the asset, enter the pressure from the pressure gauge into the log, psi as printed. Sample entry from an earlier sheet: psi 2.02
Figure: psi 15
